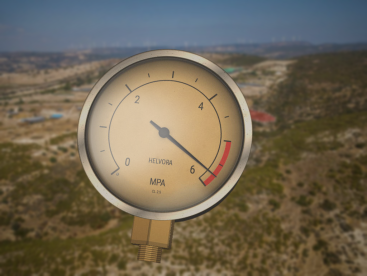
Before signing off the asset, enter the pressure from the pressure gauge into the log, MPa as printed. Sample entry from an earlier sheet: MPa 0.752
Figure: MPa 5.75
